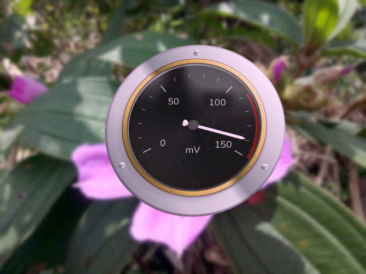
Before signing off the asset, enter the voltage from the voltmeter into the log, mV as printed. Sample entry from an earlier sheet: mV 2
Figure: mV 140
